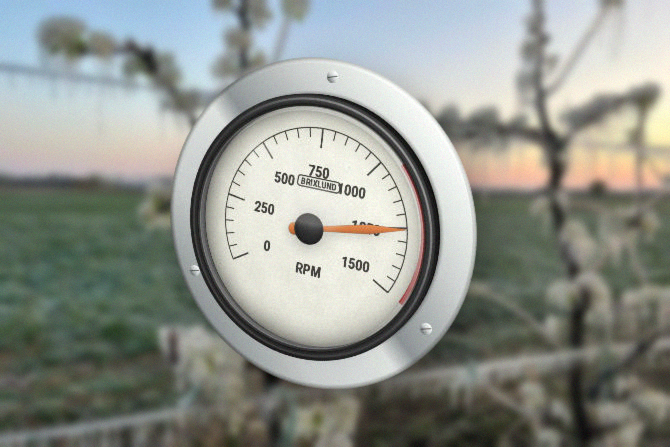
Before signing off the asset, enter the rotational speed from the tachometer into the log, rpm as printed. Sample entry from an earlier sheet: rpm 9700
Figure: rpm 1250
